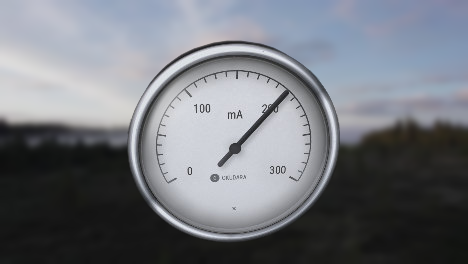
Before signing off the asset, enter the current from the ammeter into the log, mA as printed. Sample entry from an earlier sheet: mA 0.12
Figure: mA 200
